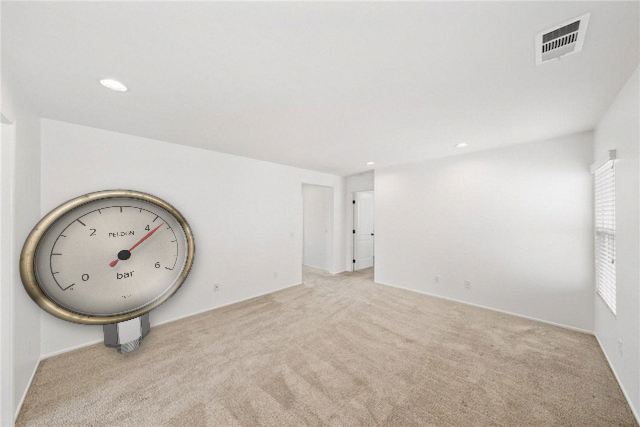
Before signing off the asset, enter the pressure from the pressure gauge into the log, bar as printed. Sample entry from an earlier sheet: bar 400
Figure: bar 4.25
